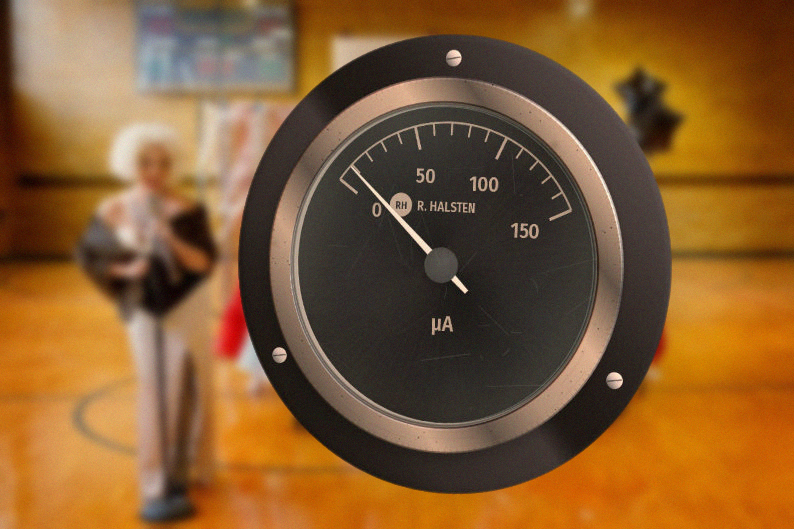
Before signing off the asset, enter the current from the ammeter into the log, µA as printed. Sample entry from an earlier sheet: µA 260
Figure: µA 10
